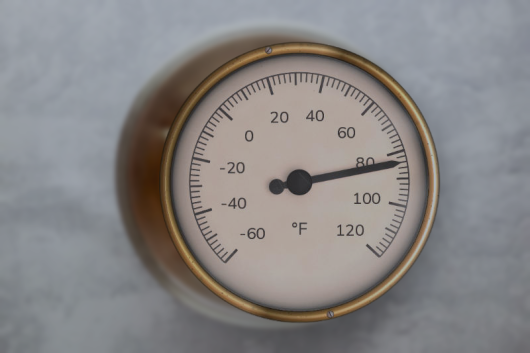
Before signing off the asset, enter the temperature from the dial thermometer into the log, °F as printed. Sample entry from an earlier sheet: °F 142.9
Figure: °F 84
